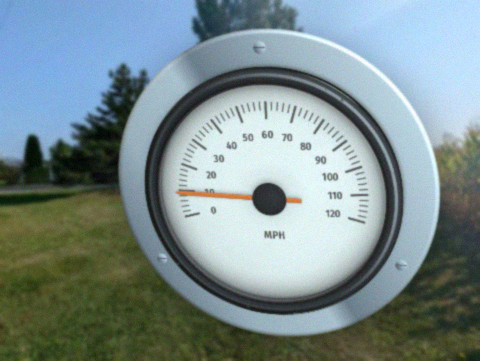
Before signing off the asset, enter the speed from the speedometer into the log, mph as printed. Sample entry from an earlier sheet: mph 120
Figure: mph 10
